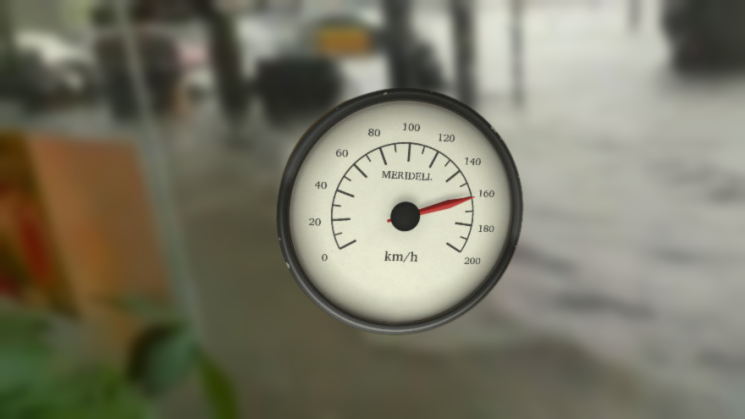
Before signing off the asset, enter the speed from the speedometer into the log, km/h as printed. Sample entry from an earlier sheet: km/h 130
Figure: km/h 160
